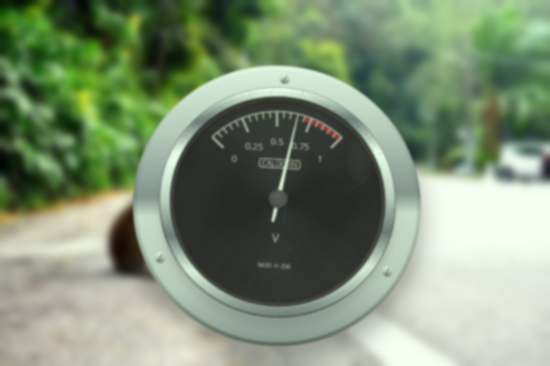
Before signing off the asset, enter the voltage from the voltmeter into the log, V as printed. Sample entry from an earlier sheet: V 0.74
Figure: V 0.65
